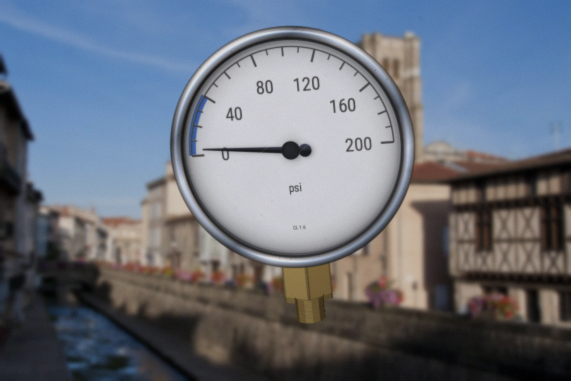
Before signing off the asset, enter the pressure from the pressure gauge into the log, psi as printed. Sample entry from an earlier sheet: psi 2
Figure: psi 5
